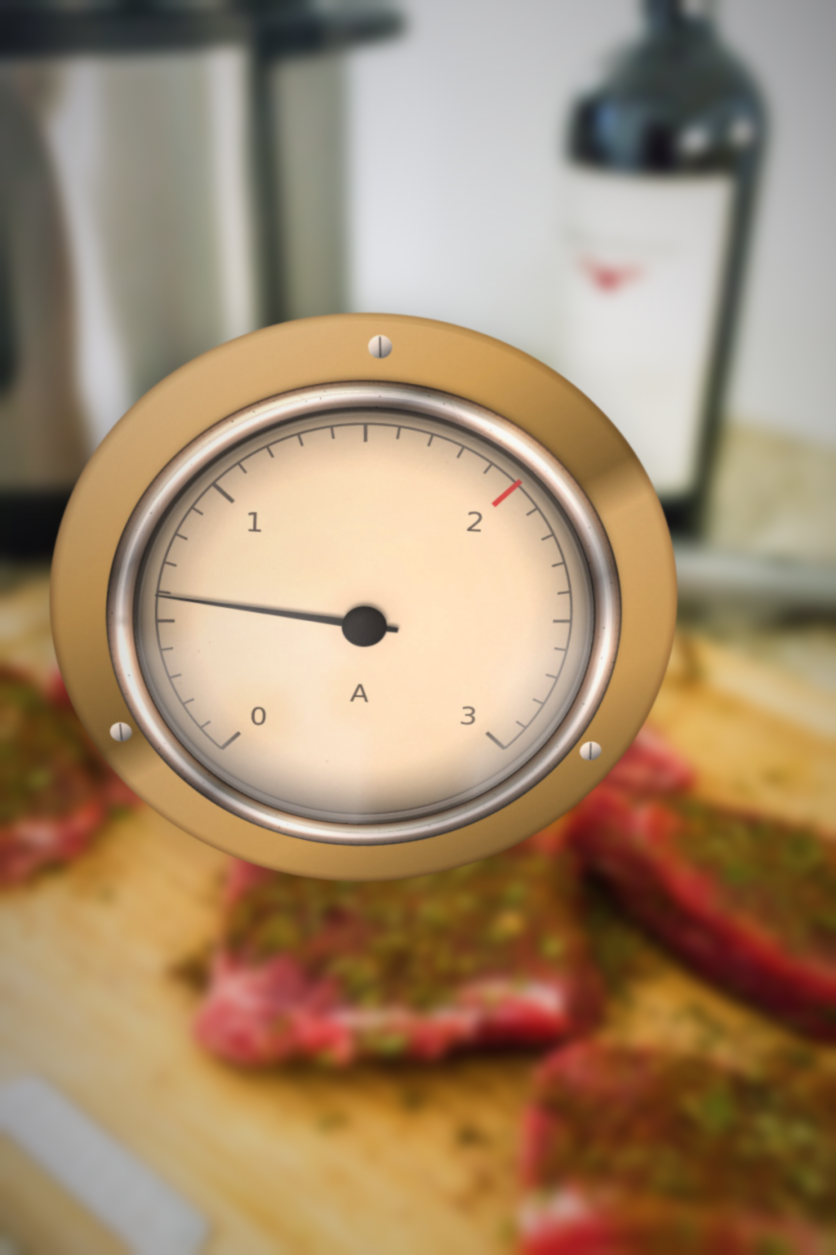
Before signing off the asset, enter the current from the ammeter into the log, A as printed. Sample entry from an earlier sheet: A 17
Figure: A 0.6
